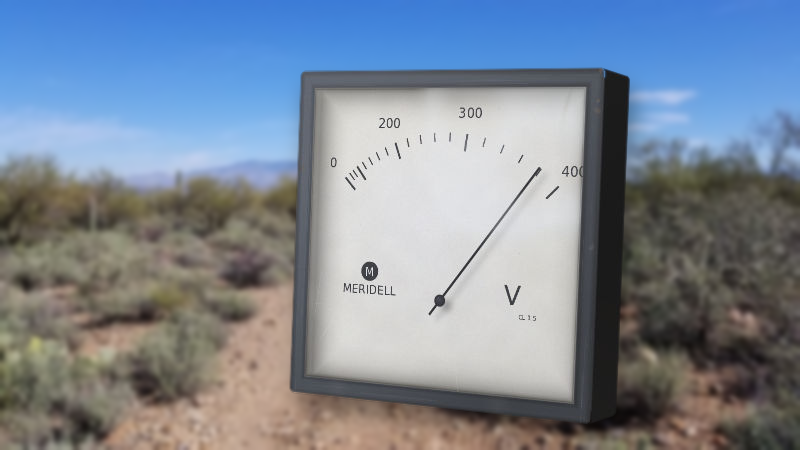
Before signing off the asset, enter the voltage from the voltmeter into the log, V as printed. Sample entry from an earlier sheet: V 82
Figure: V 380
